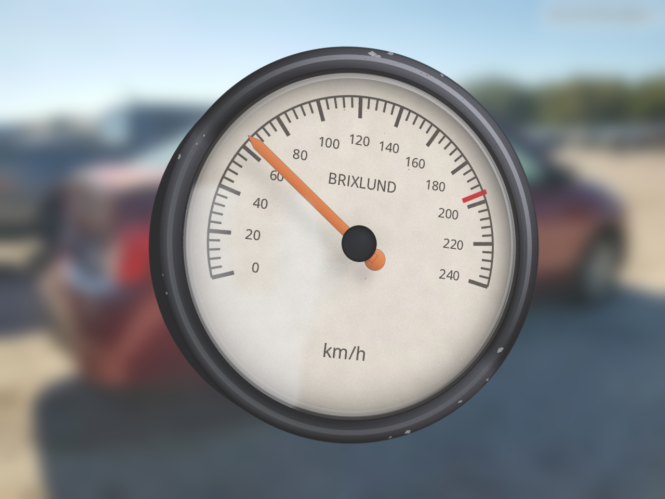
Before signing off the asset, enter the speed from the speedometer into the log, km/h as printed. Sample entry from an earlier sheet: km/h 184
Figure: km/h 64
